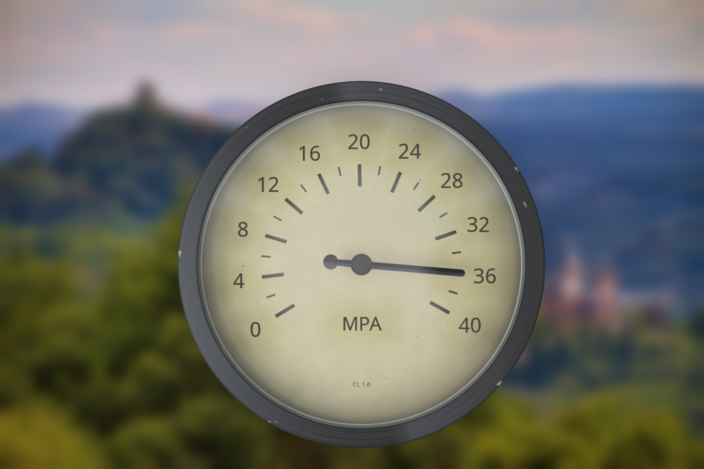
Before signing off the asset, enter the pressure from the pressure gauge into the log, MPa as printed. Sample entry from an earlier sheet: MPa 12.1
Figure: MPa 36
